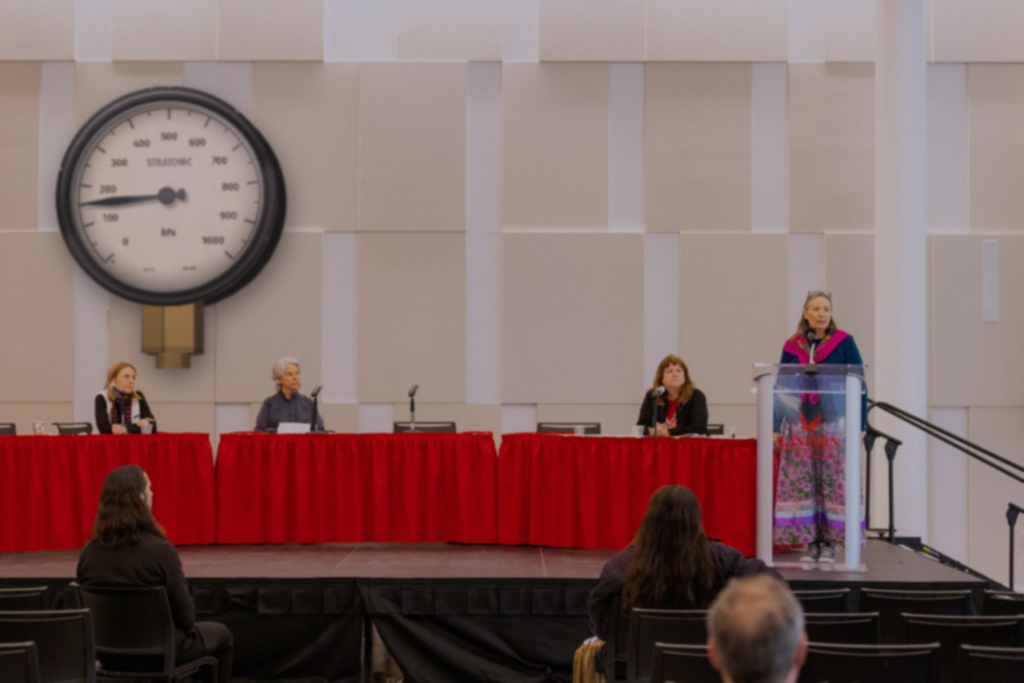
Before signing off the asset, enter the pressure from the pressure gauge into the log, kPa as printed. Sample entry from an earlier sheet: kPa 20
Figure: kPa 150
